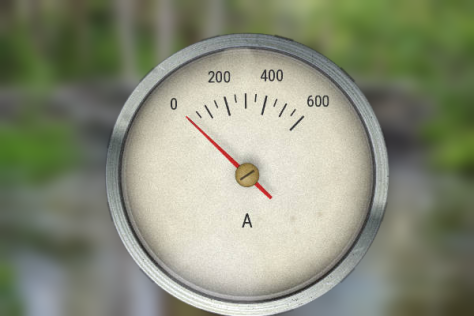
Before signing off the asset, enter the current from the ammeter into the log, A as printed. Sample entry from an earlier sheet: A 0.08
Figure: A 0
